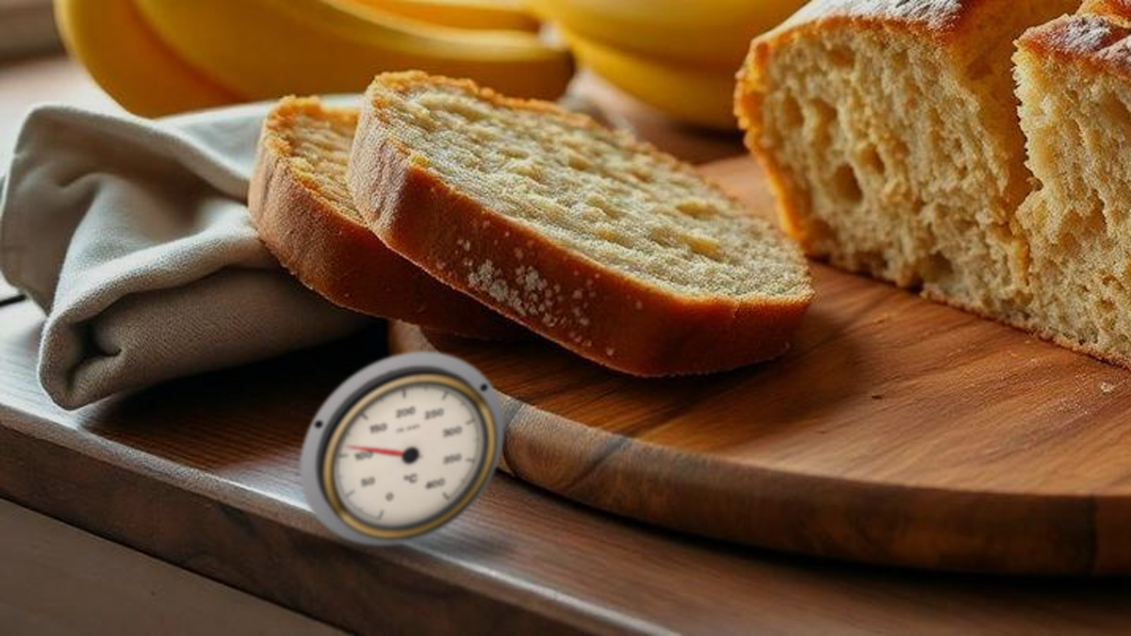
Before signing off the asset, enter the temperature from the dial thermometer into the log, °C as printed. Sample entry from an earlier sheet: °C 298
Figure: °C 112.5
